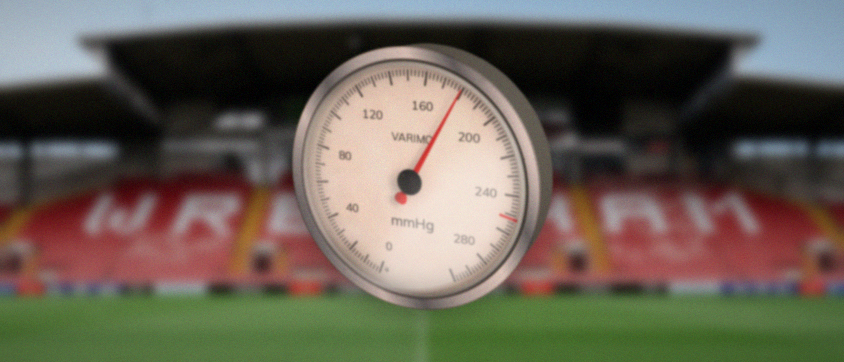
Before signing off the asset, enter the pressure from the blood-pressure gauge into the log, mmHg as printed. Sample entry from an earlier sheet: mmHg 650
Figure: mmHg 180
